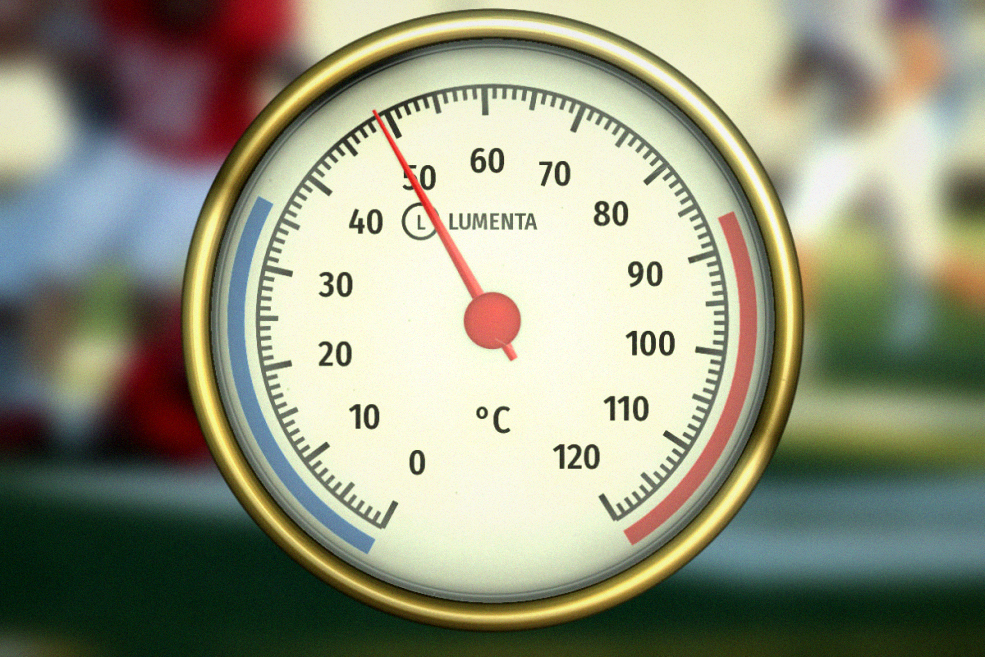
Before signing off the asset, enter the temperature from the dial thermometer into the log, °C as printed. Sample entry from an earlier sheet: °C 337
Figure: °C 49
